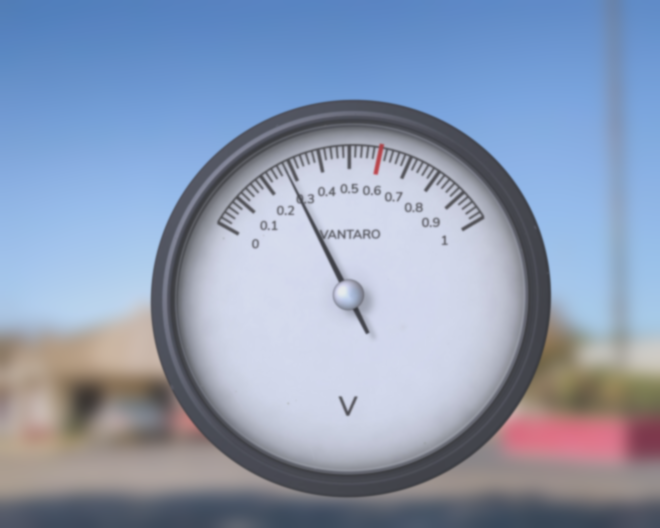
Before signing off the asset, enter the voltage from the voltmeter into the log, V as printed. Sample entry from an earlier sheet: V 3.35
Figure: V 0.28
